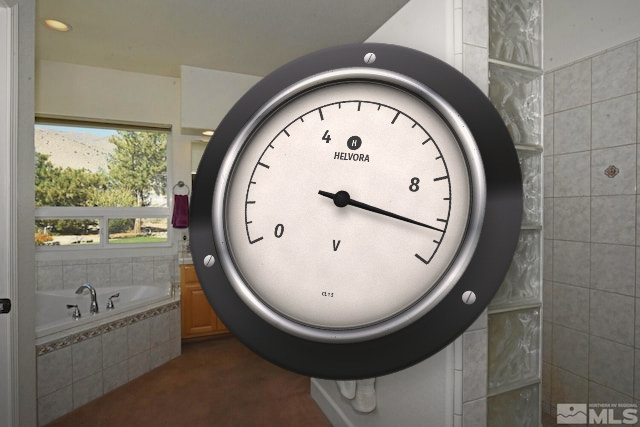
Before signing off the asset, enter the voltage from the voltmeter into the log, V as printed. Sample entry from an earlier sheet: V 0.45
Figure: V 9.25
